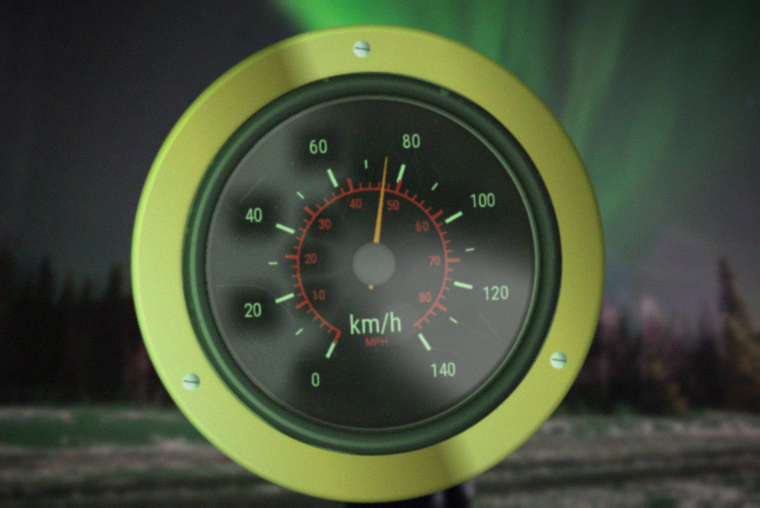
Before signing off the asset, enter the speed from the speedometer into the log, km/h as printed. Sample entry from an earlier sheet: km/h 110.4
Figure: km/h 75
